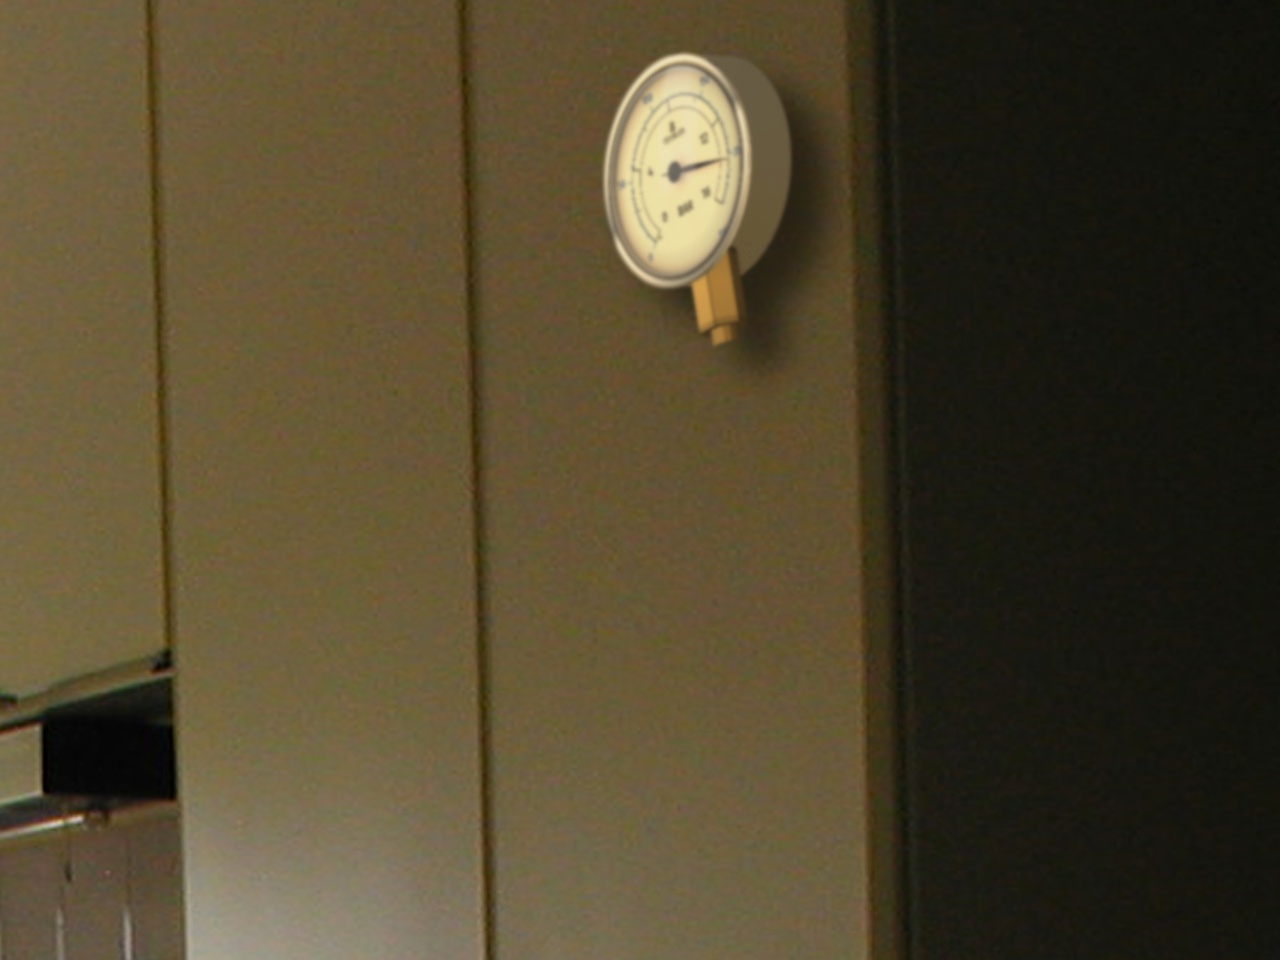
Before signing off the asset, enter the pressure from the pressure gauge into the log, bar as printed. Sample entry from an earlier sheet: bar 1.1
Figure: bar 14
